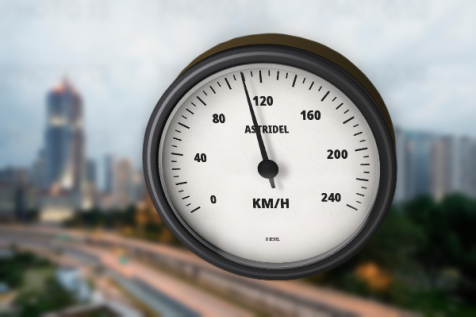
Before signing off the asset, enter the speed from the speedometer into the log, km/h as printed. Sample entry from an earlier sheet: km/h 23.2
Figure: km/h 110
